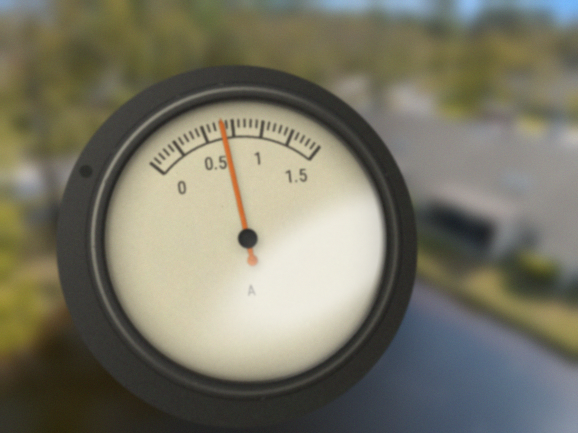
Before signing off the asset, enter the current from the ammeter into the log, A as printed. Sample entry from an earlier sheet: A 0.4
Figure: A 0.65
